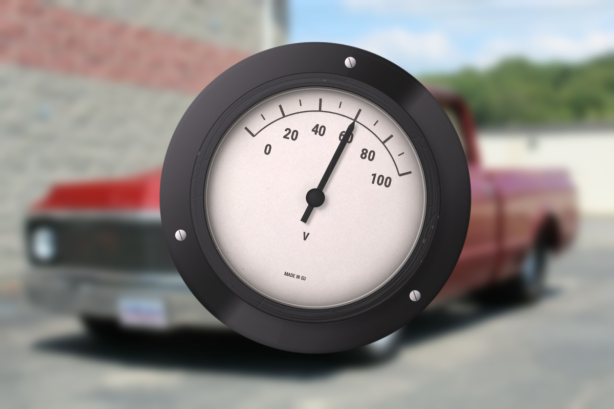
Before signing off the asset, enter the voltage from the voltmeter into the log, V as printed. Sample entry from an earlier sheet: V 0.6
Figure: V 60
